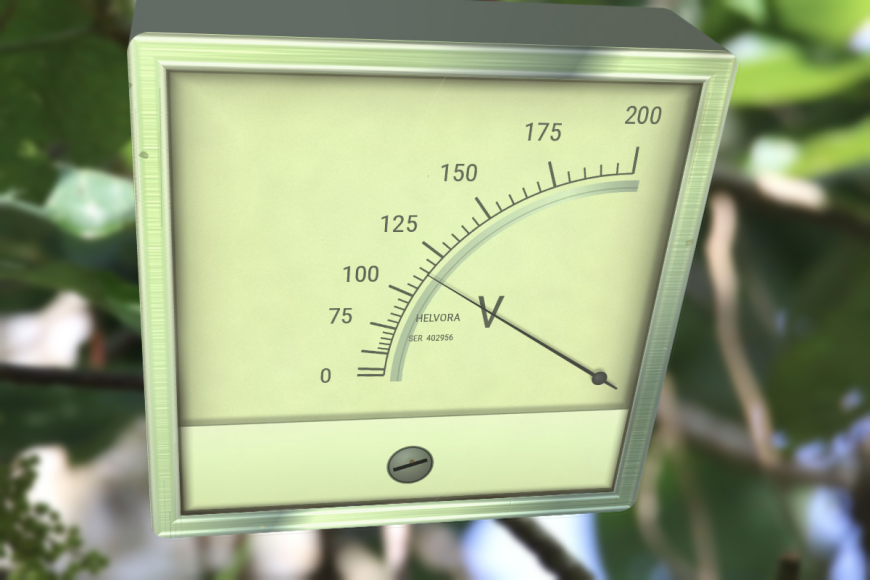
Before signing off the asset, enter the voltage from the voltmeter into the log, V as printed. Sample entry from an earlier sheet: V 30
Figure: V 115
